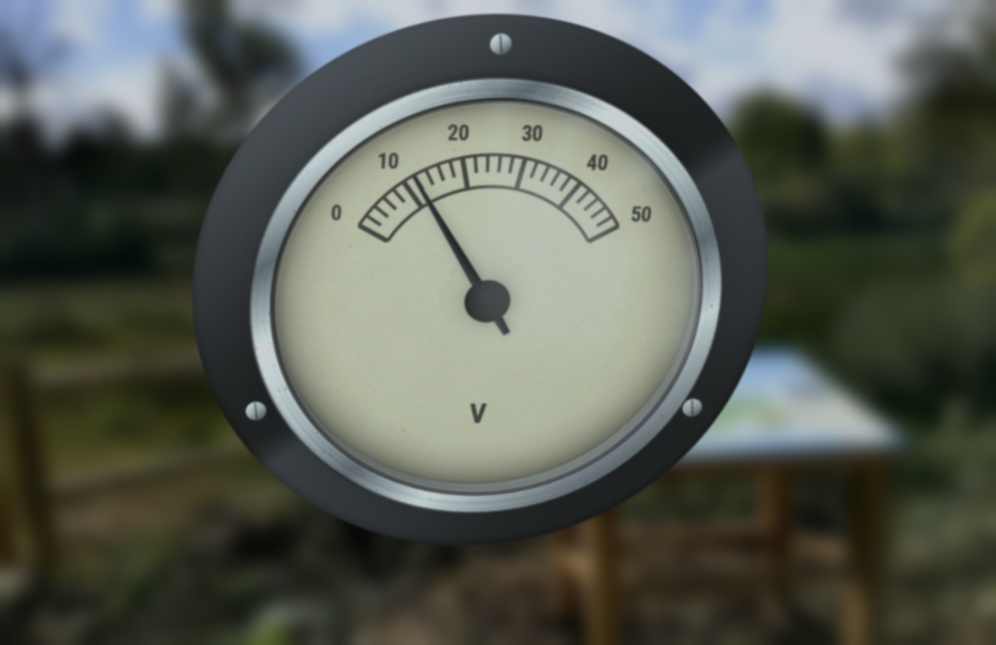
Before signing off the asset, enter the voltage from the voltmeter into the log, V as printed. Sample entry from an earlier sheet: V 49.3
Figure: V 12
